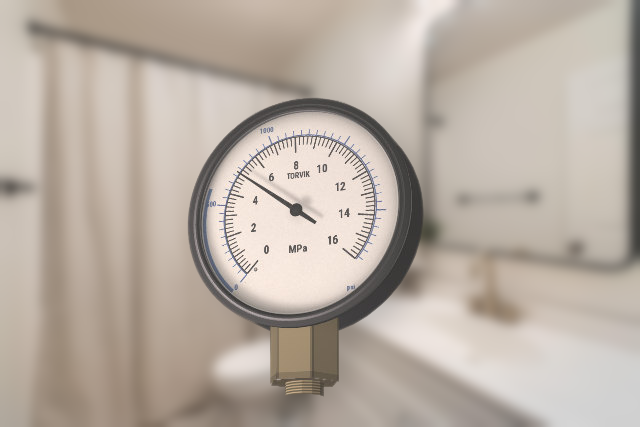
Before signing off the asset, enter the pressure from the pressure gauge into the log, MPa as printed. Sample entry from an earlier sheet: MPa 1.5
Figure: MPa 5
